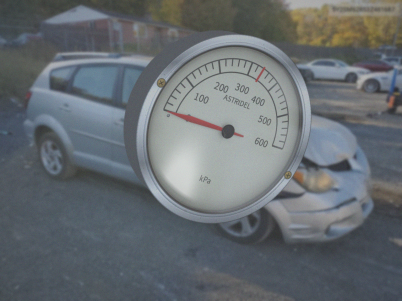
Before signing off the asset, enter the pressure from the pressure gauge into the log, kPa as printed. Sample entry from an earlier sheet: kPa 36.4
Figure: kPa 0
